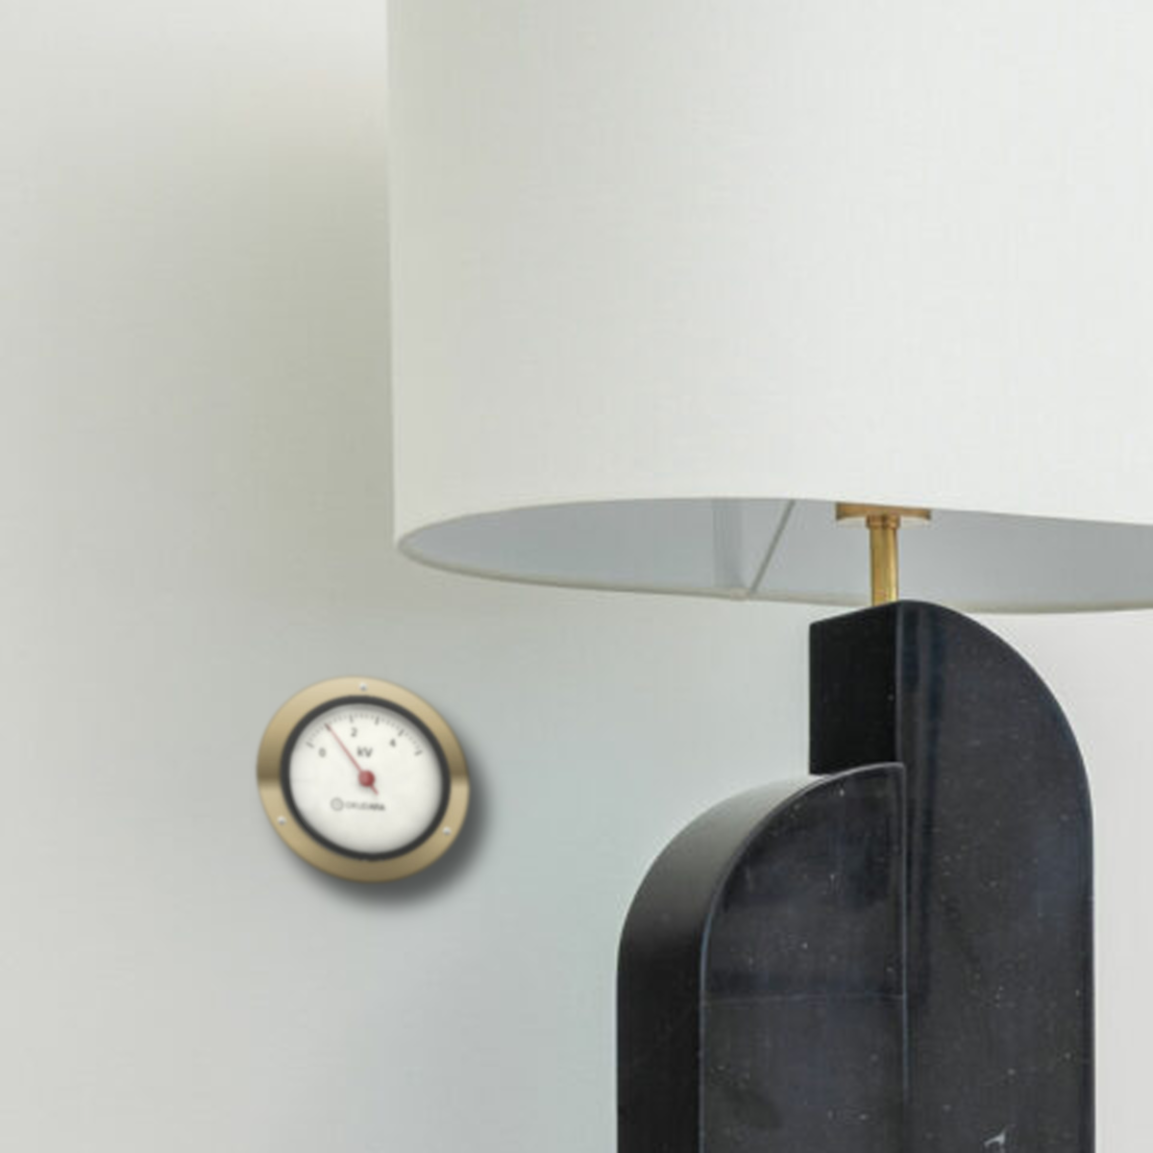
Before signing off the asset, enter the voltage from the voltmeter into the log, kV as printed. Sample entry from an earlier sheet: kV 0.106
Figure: kV 1
